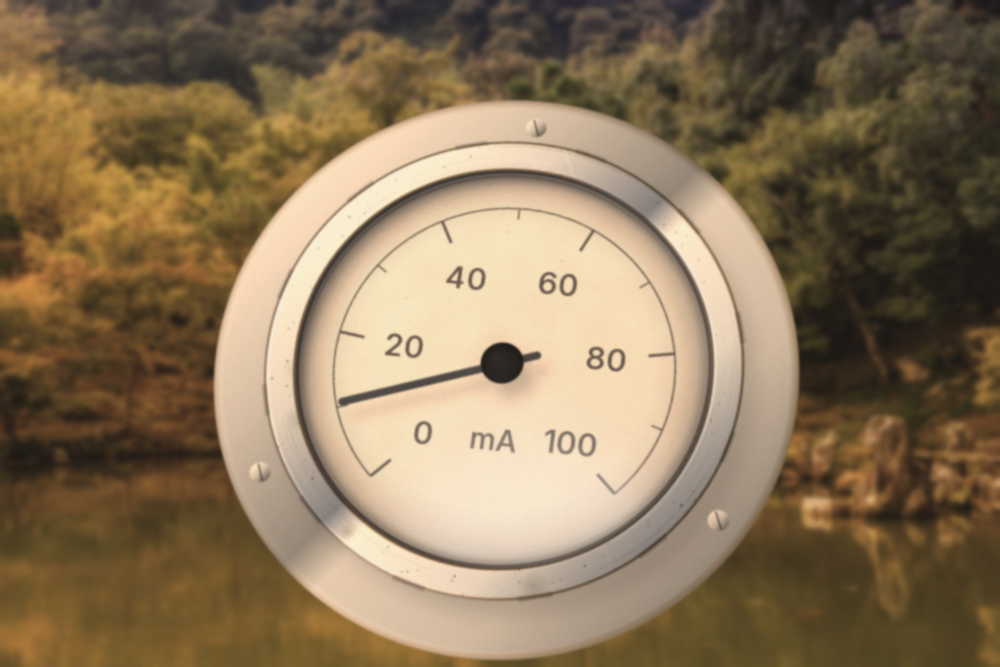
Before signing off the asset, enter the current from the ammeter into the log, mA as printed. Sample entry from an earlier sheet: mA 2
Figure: mA 10
